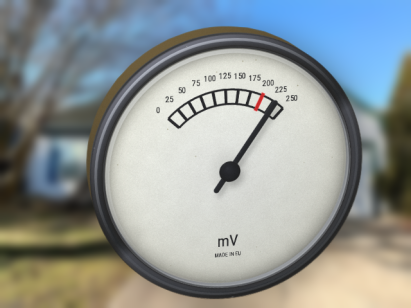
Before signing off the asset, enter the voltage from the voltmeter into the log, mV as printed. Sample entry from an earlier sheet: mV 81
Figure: mV 225
